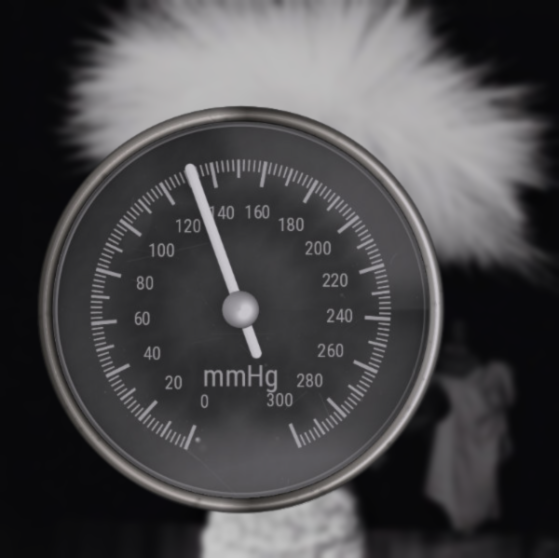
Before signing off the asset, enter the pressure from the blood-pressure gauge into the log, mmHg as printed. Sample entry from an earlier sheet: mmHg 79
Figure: mmHg 132
